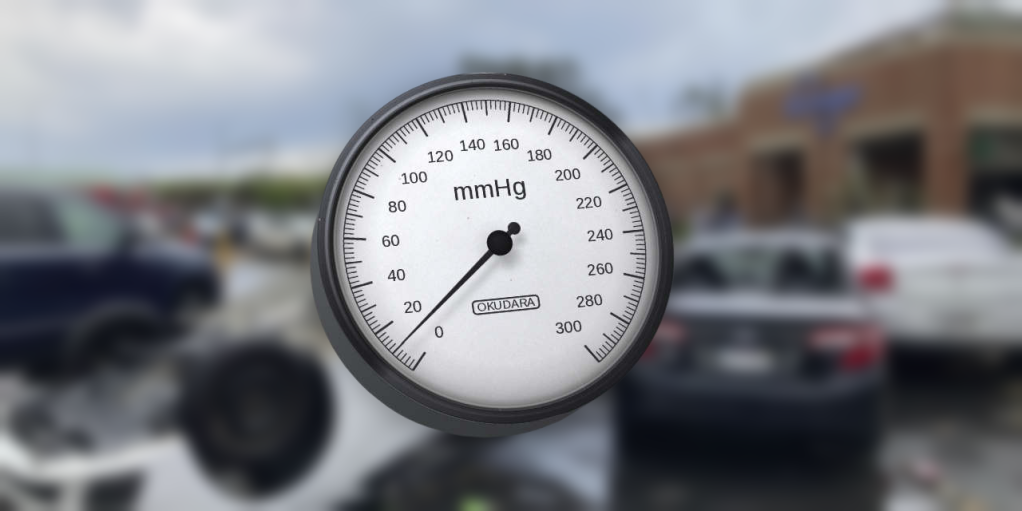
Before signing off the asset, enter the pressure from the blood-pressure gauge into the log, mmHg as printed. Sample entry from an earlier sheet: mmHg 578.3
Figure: mmHg 10
